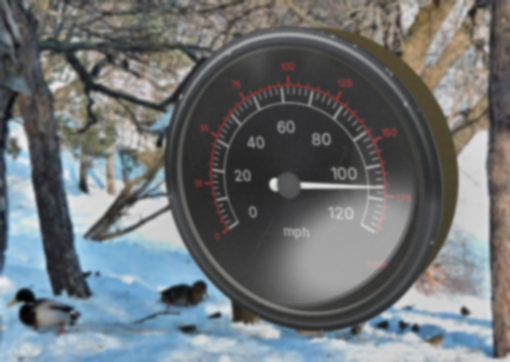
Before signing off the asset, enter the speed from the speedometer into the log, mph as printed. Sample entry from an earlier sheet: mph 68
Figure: mph 106
